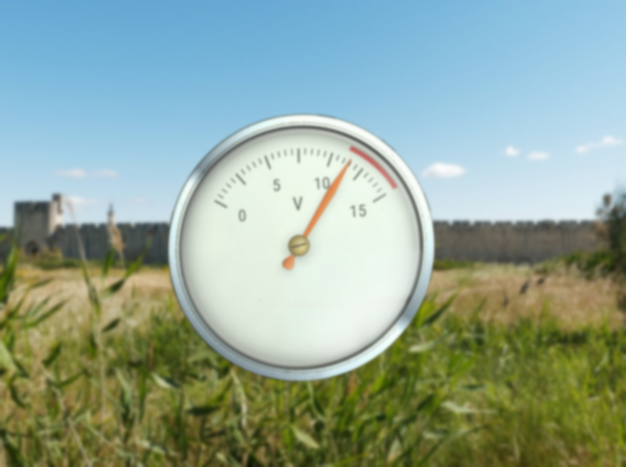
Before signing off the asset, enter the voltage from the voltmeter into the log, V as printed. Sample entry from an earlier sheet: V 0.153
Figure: V 11.5
